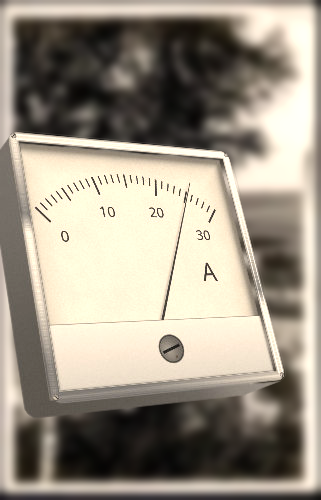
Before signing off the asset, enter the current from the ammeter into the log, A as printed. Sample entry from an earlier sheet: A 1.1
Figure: A 25
